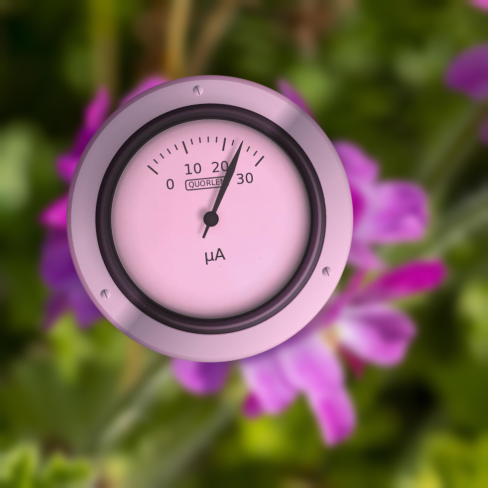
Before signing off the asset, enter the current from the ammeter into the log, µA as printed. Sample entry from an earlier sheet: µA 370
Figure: µA 24
